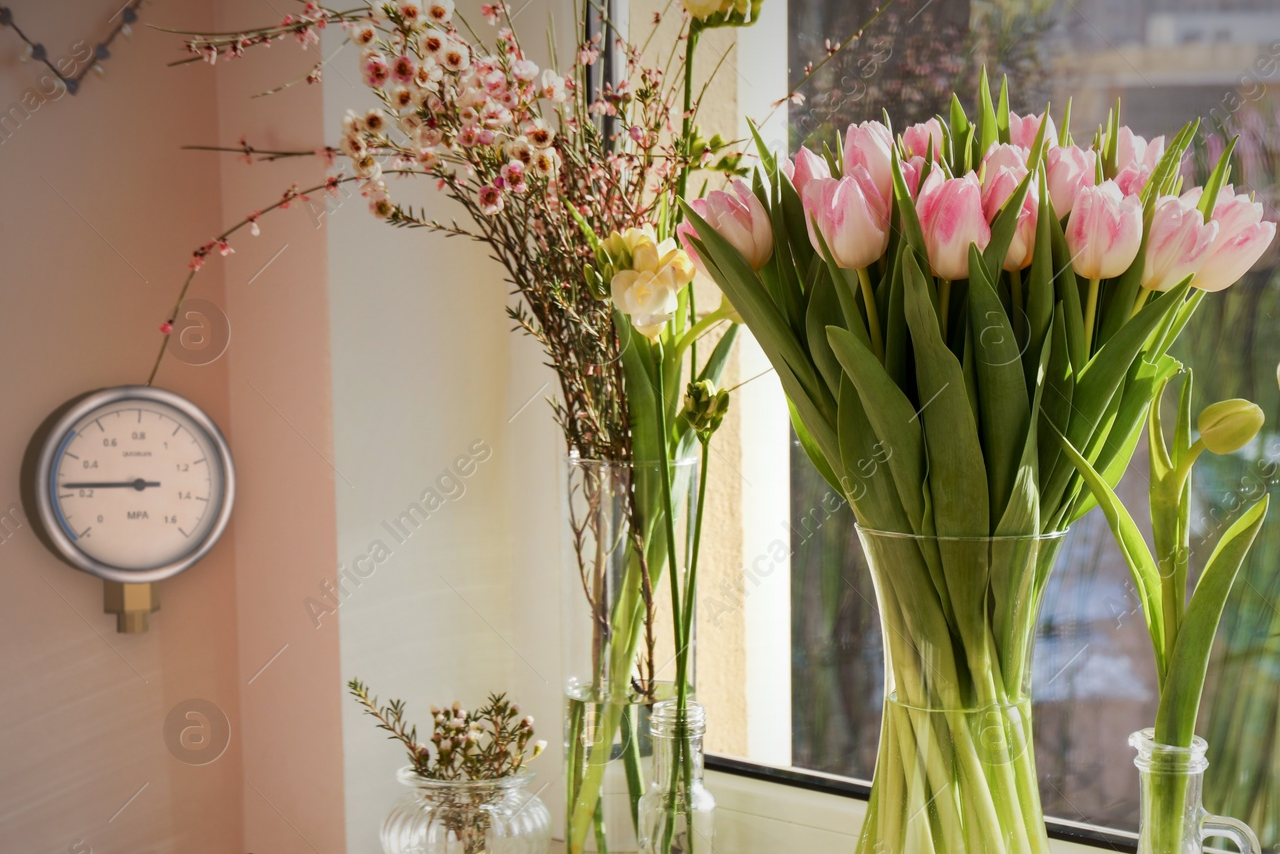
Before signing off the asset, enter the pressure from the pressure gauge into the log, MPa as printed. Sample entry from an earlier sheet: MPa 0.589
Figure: MPa 0.25
